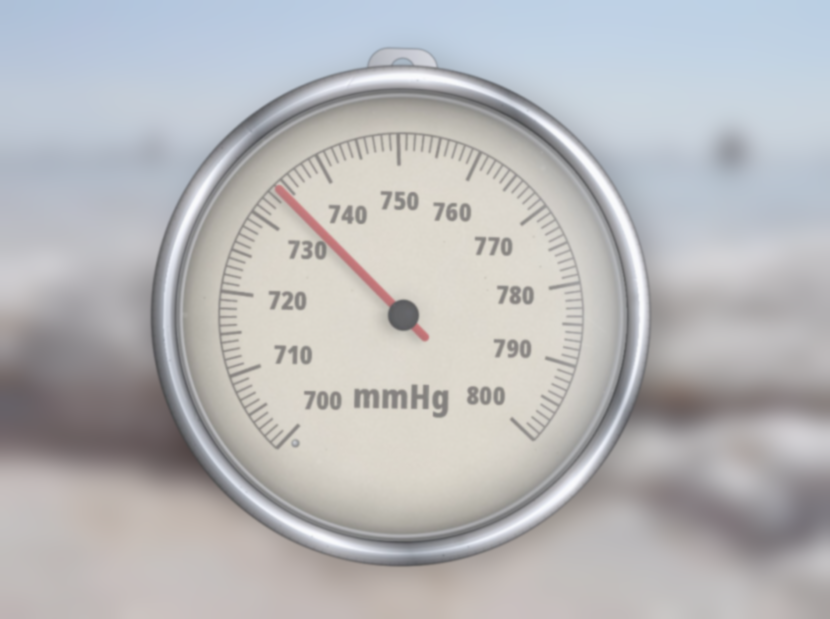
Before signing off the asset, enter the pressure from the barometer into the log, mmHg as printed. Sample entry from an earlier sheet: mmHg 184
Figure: mmHg 734
